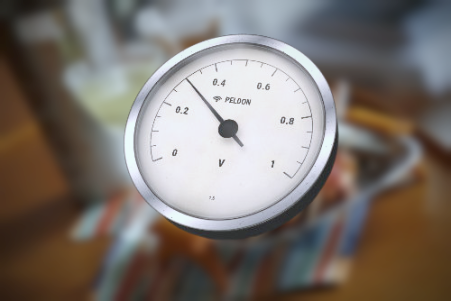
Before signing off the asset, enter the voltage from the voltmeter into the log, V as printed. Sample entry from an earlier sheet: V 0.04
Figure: V 0.3
